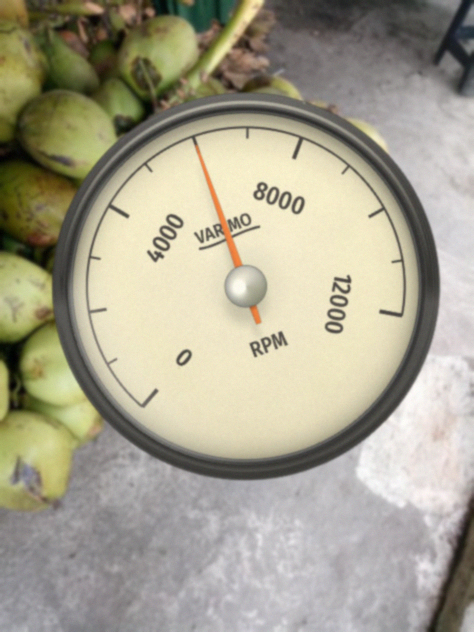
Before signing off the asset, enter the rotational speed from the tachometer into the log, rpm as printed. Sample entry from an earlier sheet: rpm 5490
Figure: rpm 6000
